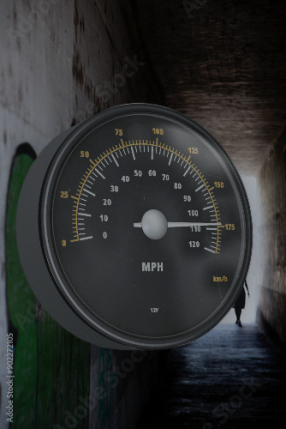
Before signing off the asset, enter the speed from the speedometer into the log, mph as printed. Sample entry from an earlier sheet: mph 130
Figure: mph 108
